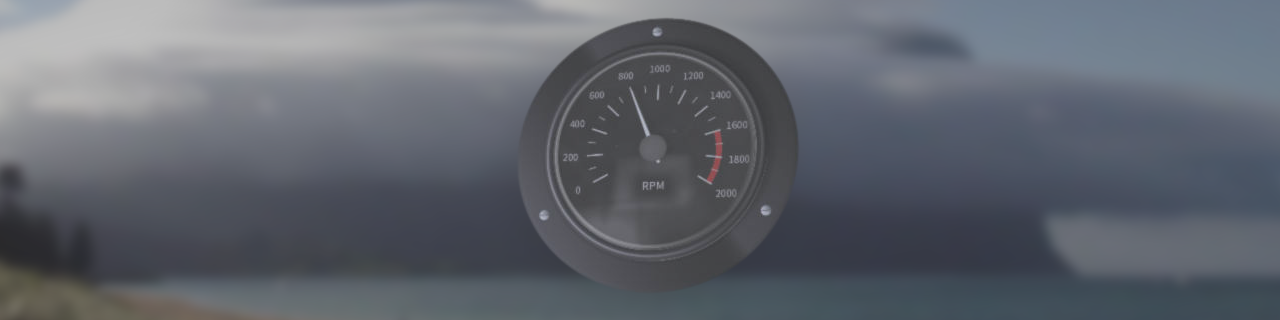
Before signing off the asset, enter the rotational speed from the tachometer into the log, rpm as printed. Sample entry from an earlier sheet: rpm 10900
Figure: rpm 800
